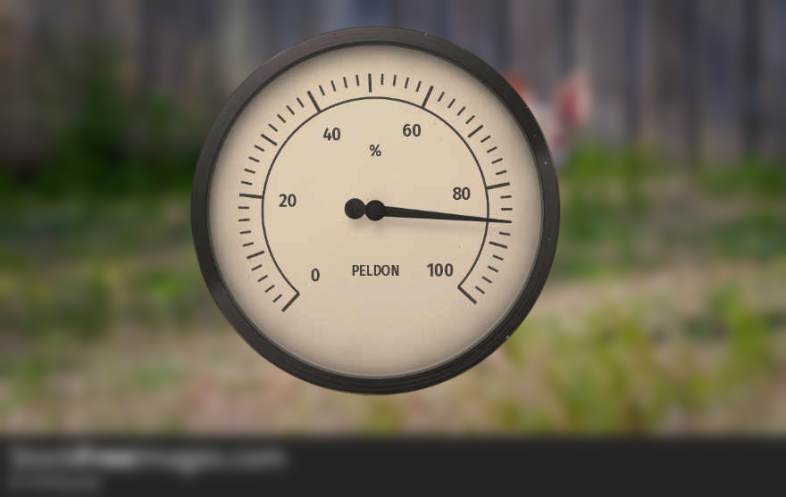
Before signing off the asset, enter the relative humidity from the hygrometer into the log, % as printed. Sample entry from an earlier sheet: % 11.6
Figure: % 86
